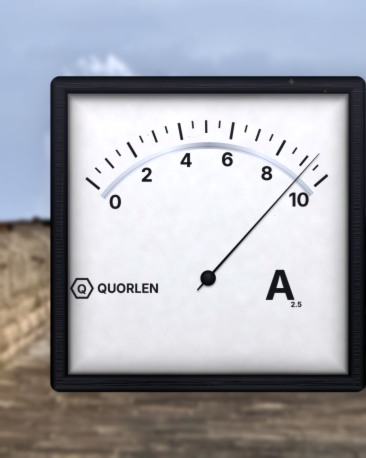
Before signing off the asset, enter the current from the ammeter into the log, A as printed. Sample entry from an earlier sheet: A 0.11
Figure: A 9.25
